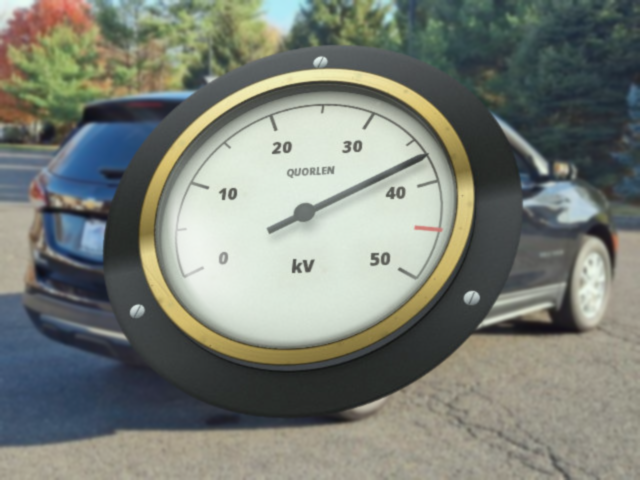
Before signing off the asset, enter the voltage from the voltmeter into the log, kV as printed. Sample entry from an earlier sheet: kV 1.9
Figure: kV 37.5
